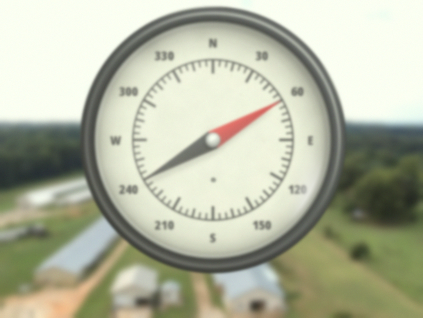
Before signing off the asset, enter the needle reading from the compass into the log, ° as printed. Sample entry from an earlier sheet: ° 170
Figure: ° 60
